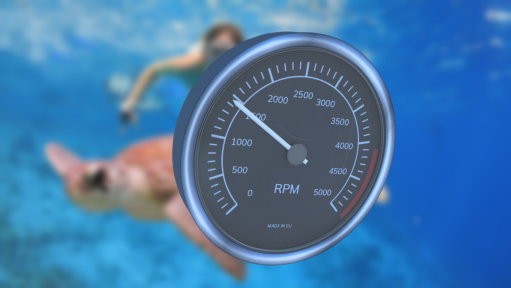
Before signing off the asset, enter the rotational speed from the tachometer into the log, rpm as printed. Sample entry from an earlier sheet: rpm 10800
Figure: rpm 1450
